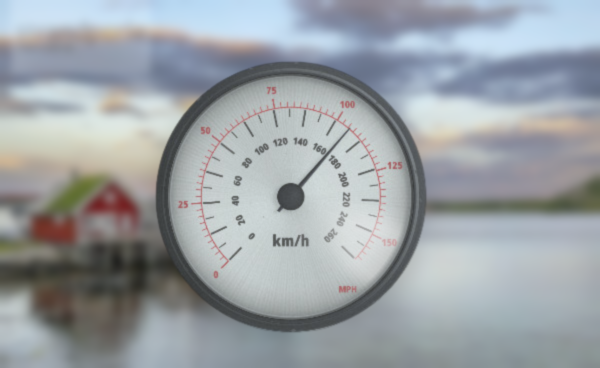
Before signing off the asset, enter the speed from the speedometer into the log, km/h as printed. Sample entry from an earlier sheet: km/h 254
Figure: km/h 170
